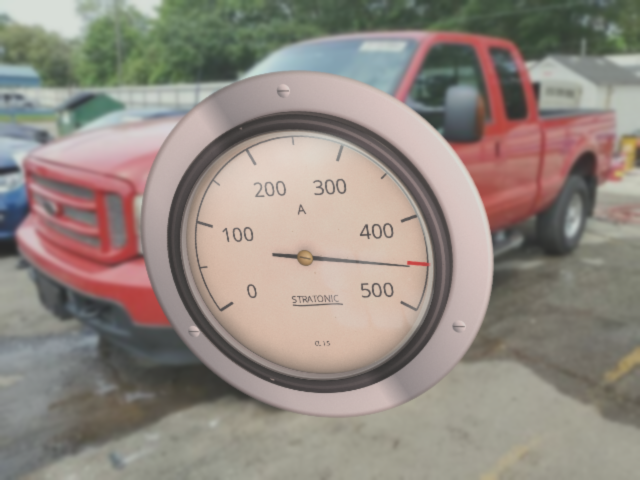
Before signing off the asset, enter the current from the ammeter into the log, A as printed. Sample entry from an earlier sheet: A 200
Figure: A 450
